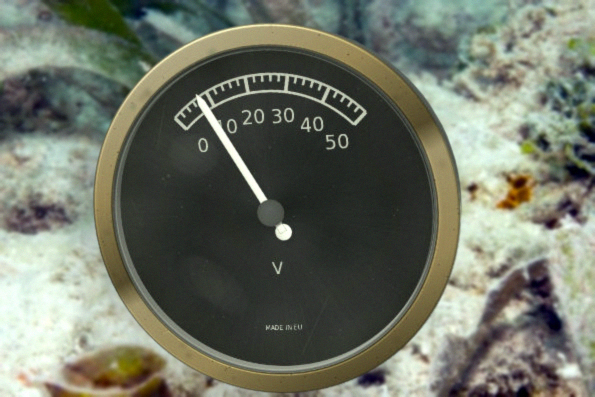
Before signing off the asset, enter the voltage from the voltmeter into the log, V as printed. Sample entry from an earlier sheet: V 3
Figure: V 8
